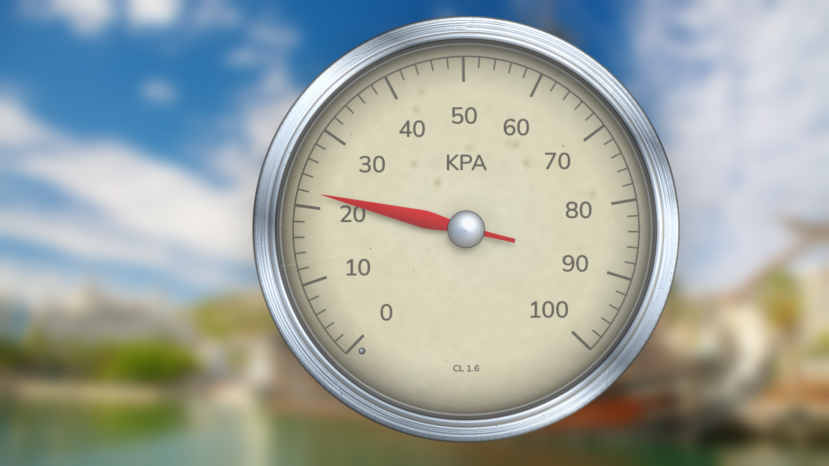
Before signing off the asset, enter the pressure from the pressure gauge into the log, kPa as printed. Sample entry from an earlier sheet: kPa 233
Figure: kPa 22
